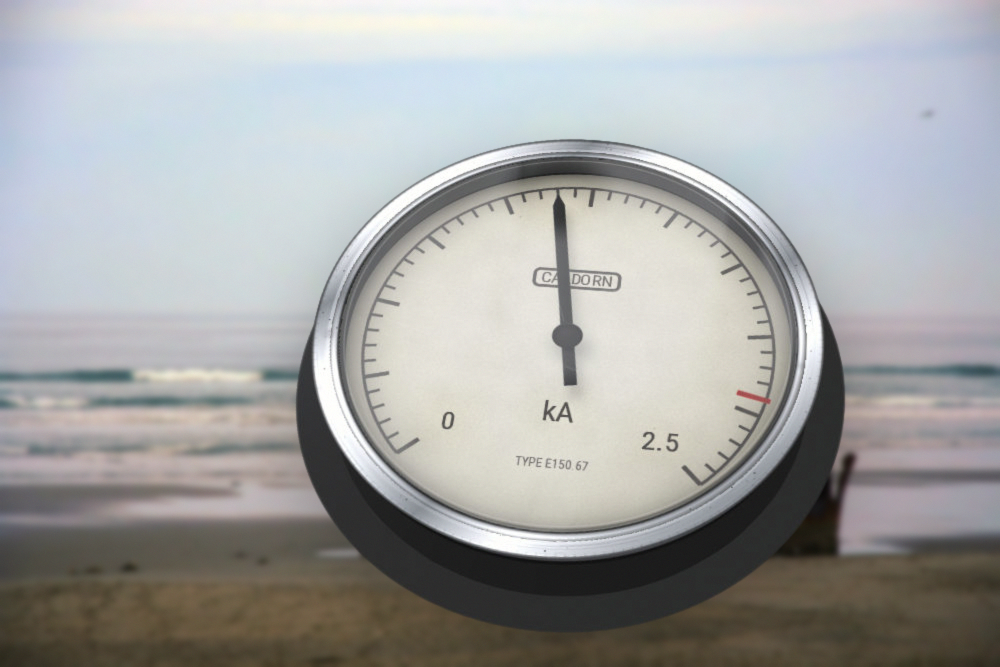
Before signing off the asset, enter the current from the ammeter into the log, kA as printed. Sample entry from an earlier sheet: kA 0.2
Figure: kA 1.15
